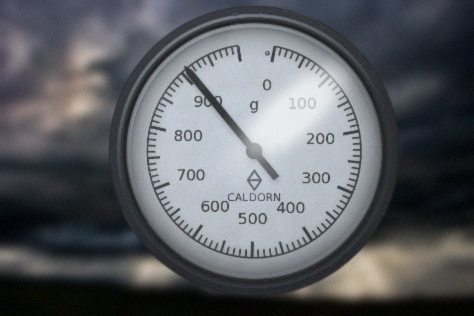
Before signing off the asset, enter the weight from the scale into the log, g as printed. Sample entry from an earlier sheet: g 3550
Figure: g 910
